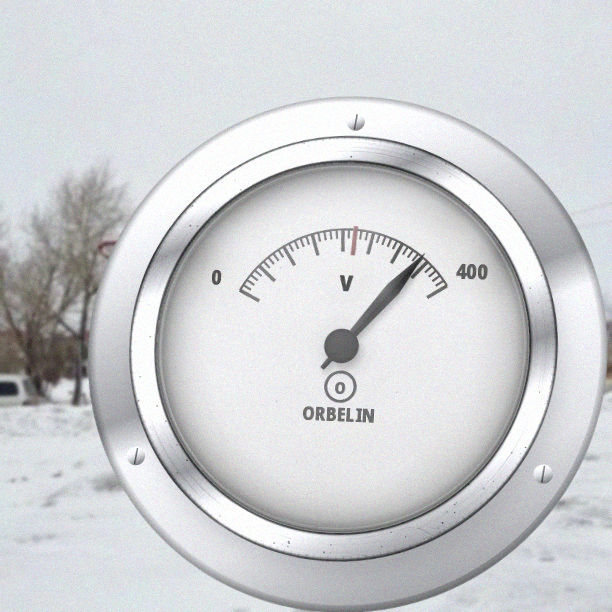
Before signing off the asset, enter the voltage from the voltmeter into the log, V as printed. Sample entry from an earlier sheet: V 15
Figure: V 340
